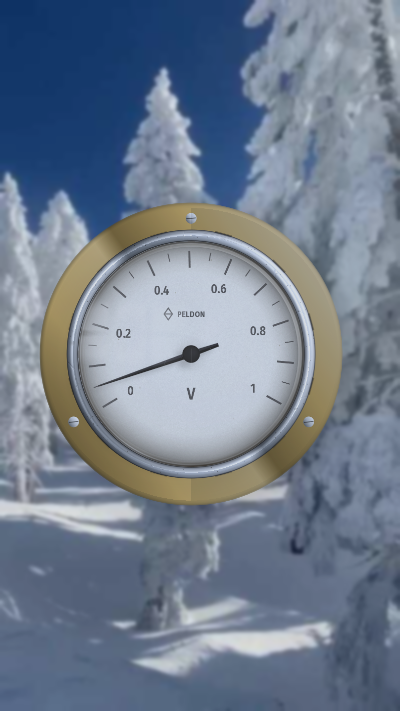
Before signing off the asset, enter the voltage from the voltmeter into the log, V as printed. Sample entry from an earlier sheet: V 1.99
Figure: V 0.05
